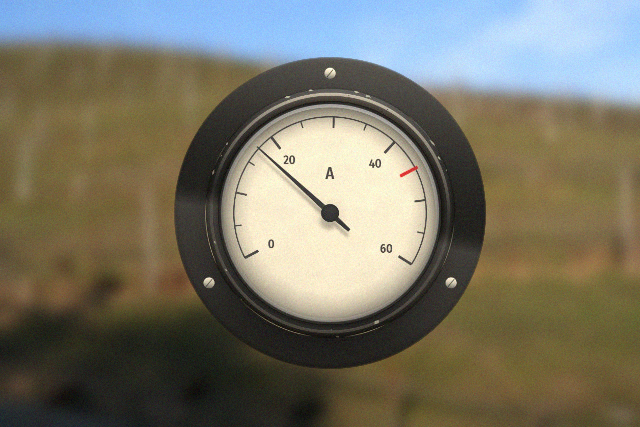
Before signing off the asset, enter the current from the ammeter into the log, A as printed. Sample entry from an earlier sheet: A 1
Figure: A 17.5
